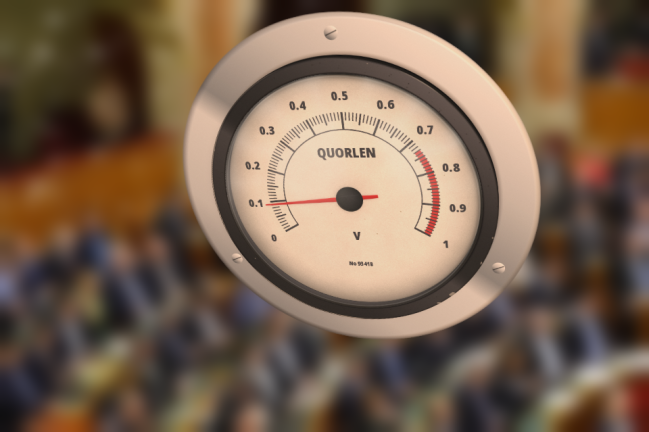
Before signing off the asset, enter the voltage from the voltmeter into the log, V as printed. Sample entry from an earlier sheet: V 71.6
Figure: V 0.1
